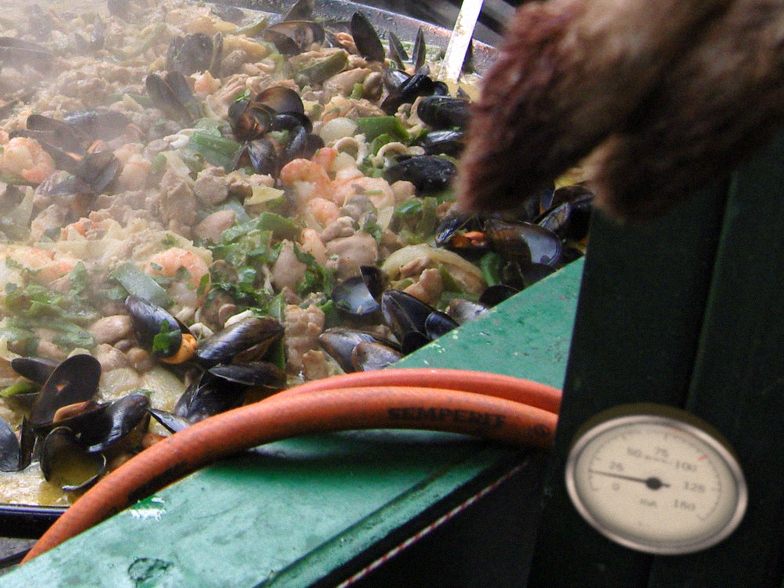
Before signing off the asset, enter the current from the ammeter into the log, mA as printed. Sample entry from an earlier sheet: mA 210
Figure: mA 15
